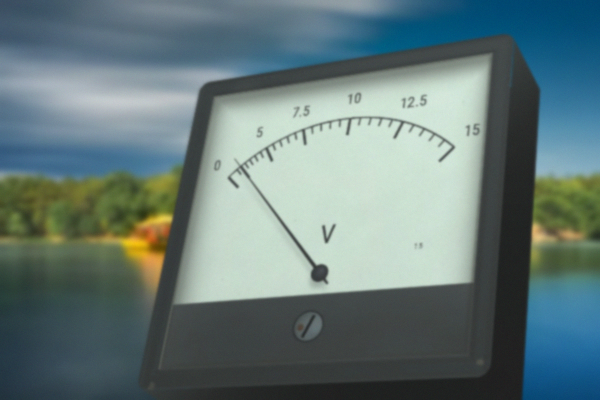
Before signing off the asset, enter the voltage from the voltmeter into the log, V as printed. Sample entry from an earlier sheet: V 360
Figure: V 2.5
